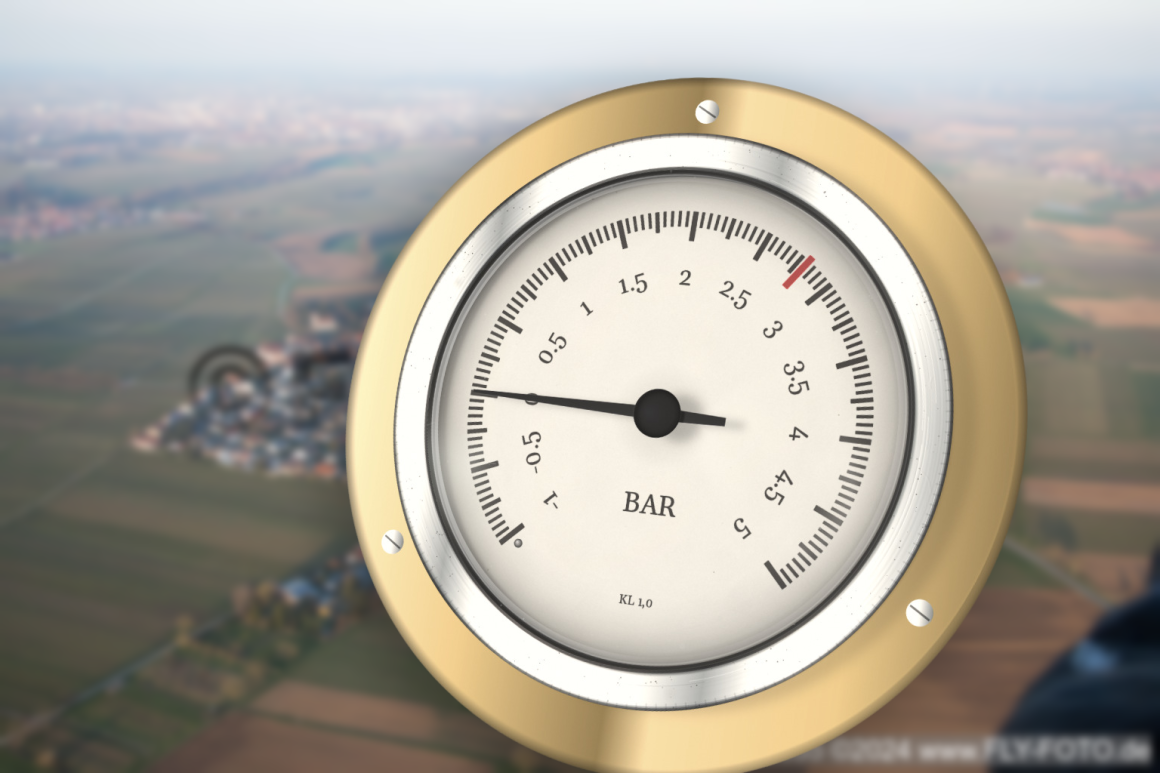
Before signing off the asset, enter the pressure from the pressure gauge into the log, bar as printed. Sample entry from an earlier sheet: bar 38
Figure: bar 0
